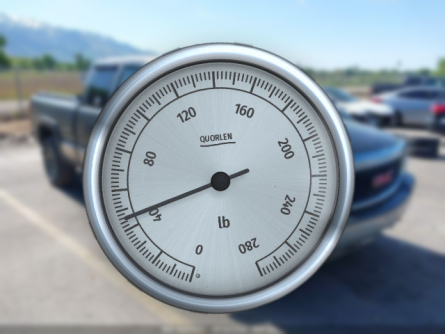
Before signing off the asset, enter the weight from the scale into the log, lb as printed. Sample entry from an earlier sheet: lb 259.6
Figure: lb 46
